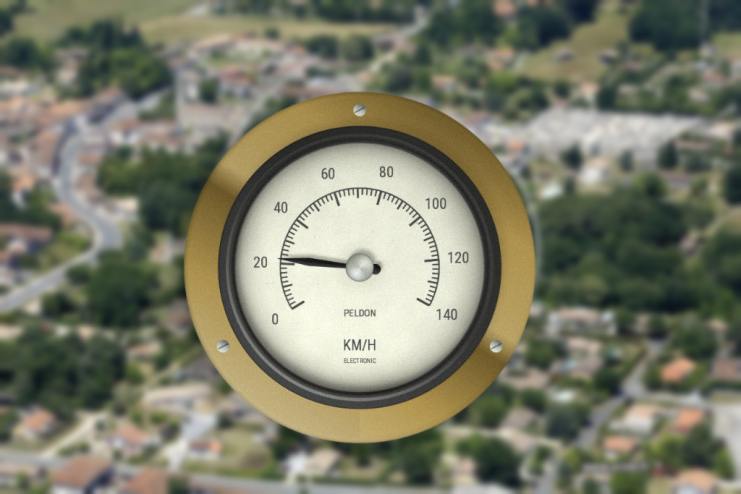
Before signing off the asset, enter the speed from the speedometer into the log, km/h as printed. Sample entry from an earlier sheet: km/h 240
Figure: km/h 22
